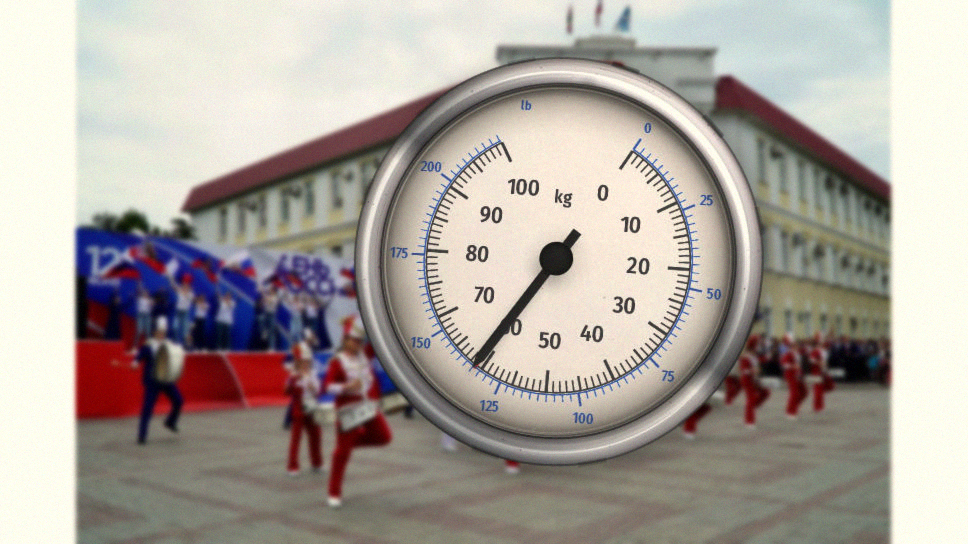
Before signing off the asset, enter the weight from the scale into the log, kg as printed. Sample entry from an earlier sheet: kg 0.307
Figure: kg 61
